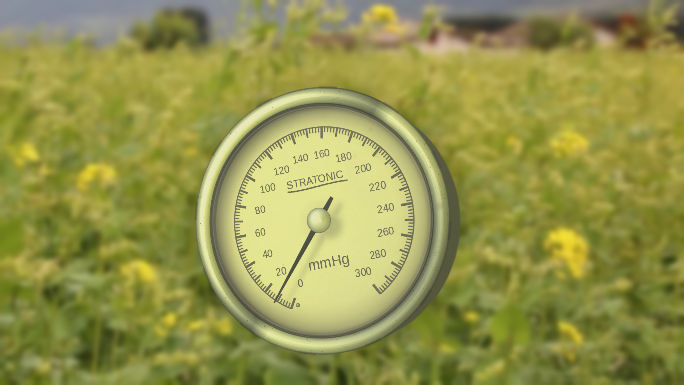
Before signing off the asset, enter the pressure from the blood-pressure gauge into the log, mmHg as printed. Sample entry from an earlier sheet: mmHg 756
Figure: mmHg 10
